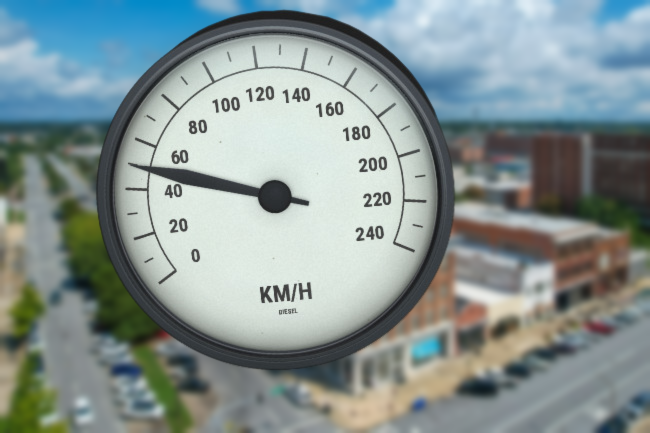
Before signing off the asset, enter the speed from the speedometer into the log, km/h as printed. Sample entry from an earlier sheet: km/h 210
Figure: km/h 50
